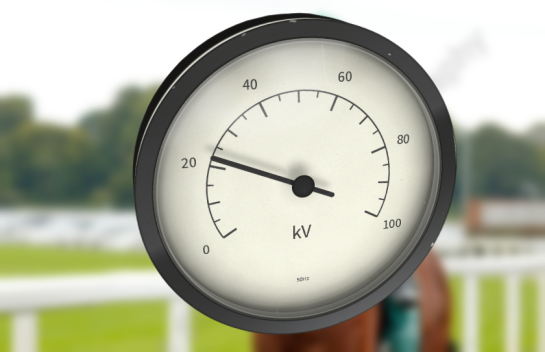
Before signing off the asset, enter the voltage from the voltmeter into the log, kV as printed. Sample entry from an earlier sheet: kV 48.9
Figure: kV 22.5
